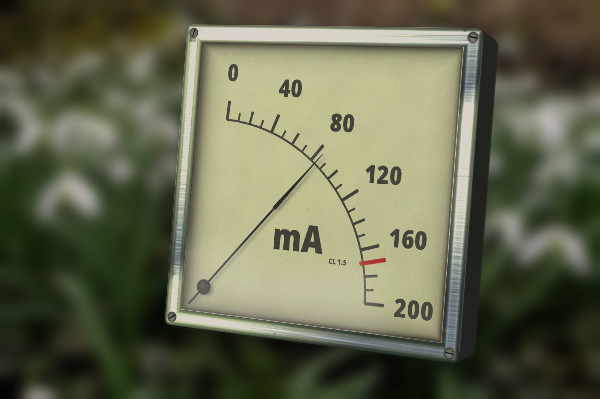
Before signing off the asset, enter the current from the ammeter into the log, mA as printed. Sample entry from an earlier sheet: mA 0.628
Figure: mA 85
